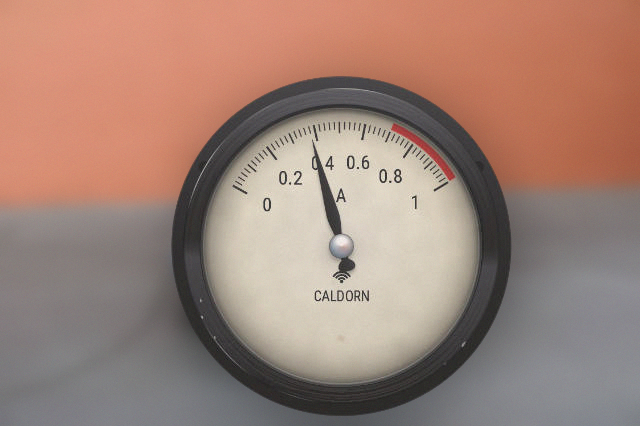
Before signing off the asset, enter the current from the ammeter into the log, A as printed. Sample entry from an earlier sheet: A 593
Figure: A 0.38
